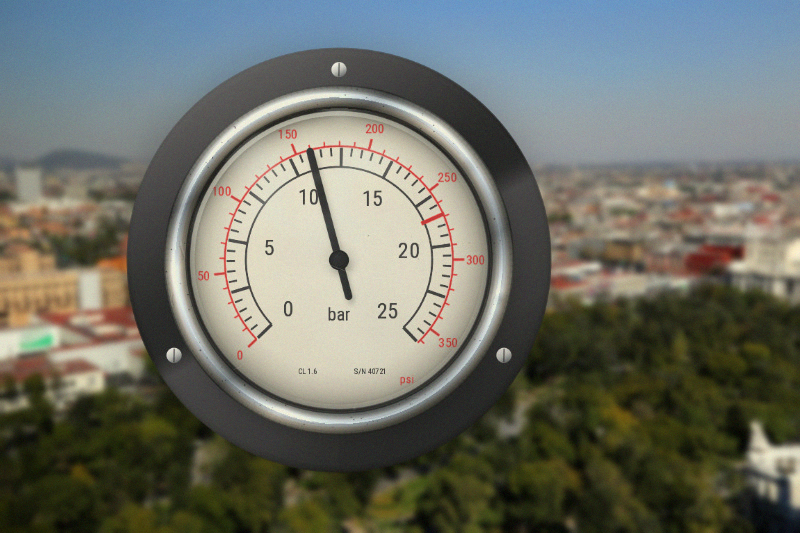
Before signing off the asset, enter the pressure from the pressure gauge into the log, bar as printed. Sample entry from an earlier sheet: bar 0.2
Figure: bar 11
